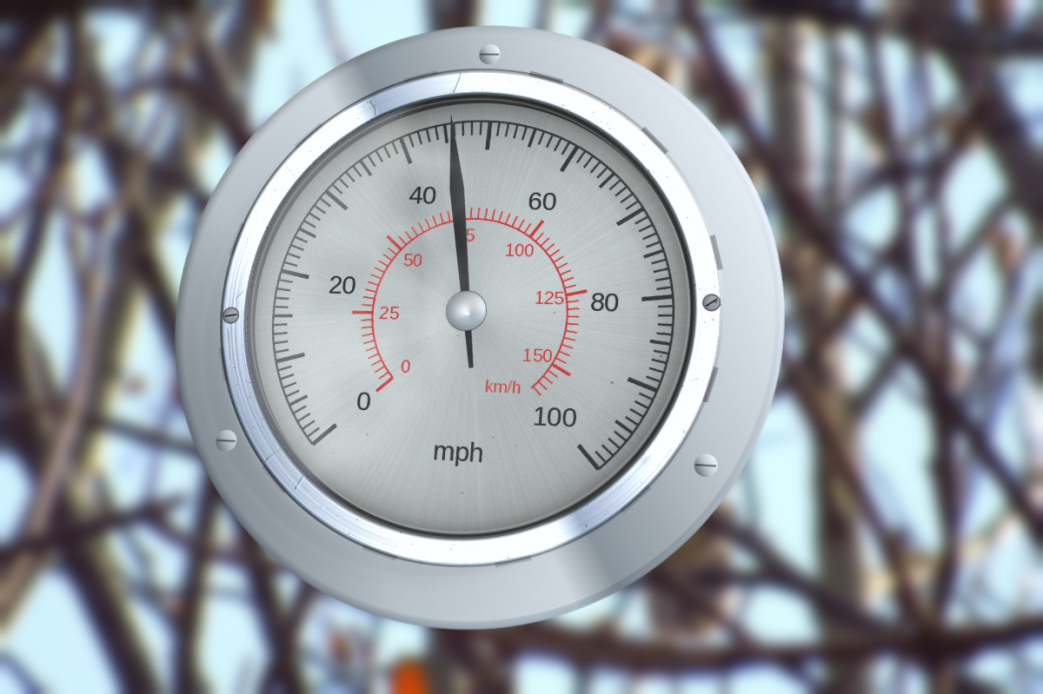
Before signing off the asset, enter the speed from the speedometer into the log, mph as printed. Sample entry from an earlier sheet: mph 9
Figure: mph 46
